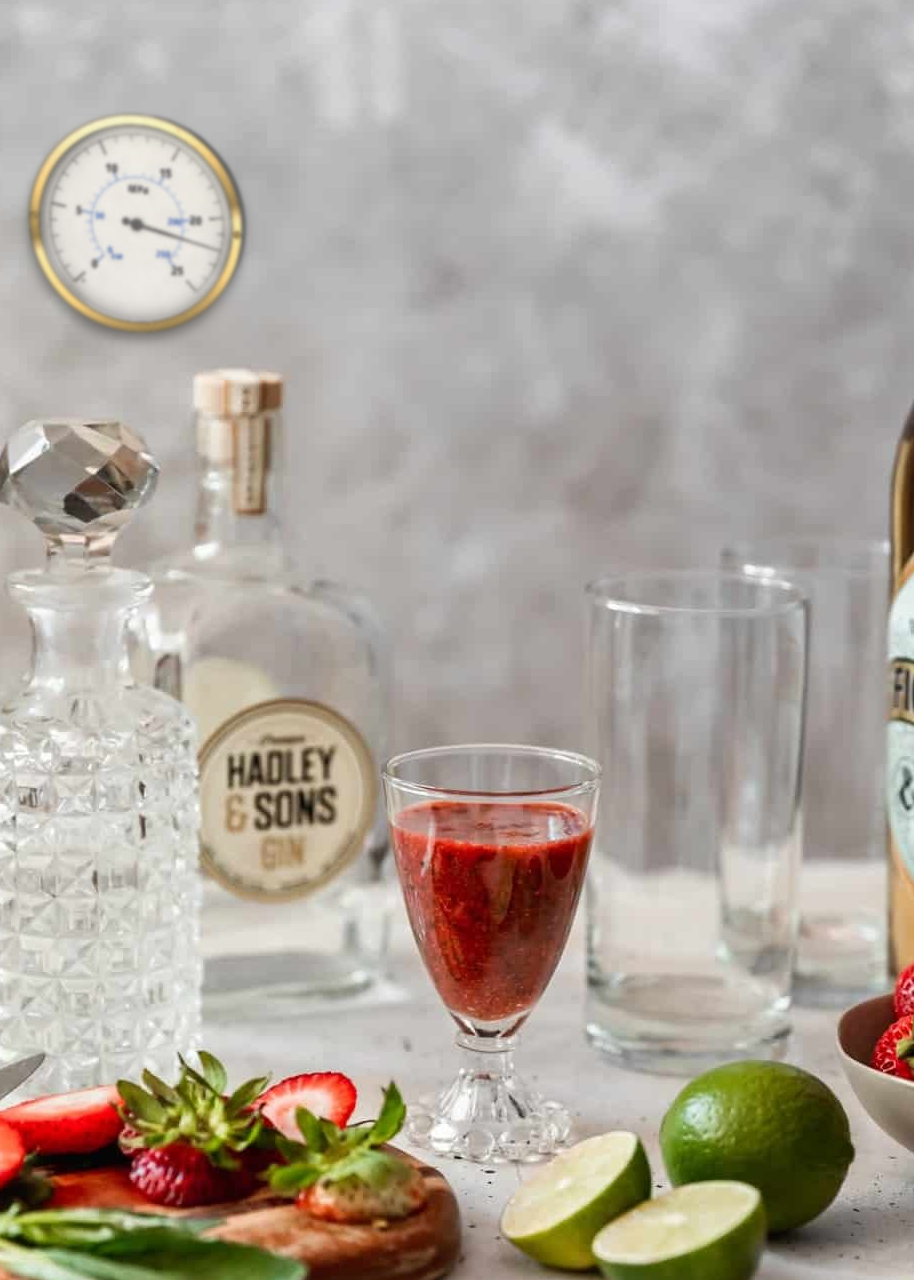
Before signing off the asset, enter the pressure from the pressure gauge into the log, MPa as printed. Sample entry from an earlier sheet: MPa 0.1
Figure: MPa 22
